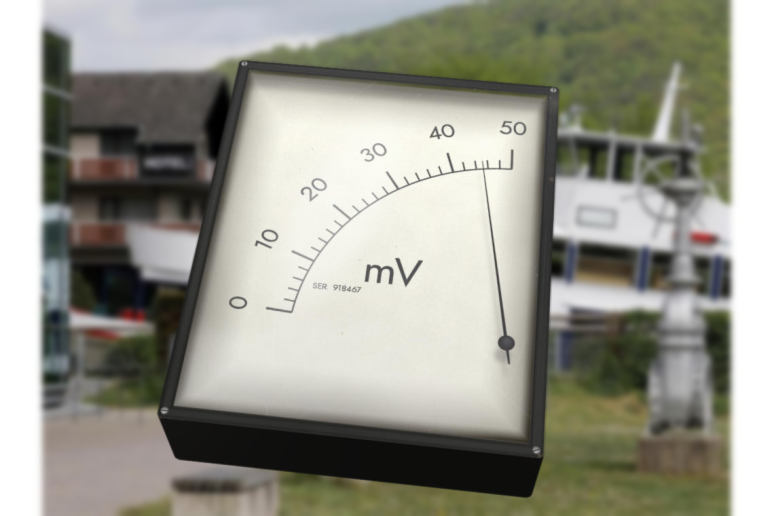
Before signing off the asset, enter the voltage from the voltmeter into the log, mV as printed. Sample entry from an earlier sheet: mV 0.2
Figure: mV 45
